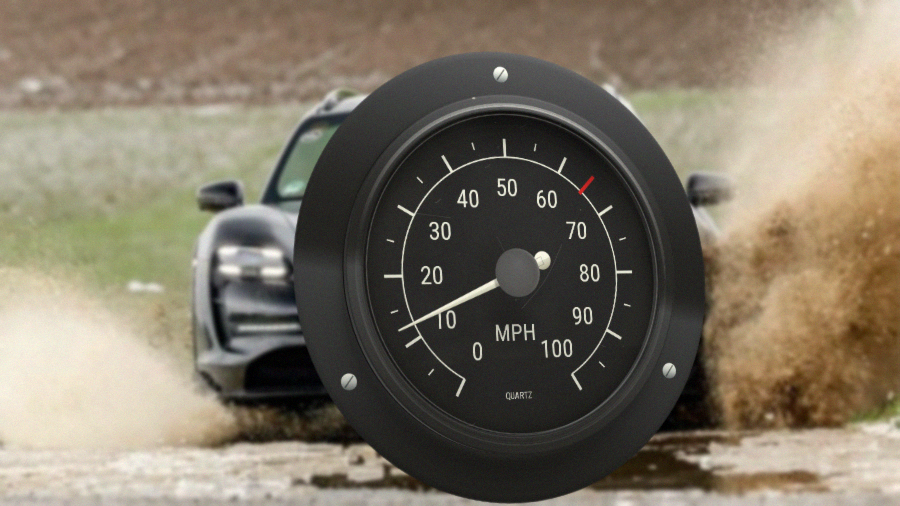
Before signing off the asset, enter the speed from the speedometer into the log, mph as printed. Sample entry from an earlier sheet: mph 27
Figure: mph 12.5
